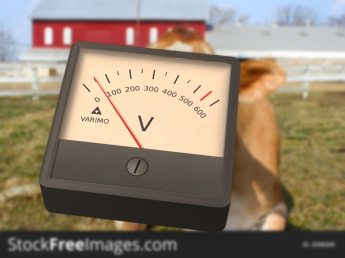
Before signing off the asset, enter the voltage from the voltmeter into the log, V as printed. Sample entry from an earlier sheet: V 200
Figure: V 50
